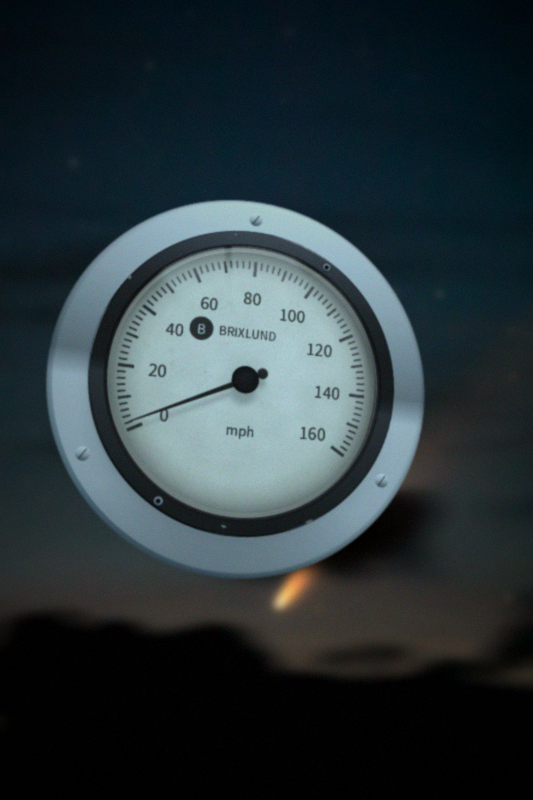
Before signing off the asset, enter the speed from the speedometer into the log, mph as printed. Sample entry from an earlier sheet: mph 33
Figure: mph 2
